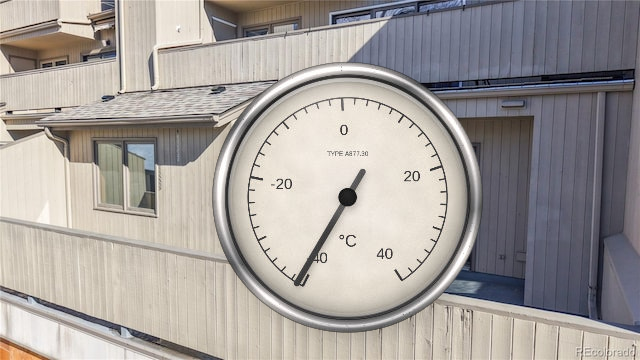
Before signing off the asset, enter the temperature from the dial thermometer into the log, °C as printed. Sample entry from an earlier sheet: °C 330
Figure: °C -39
